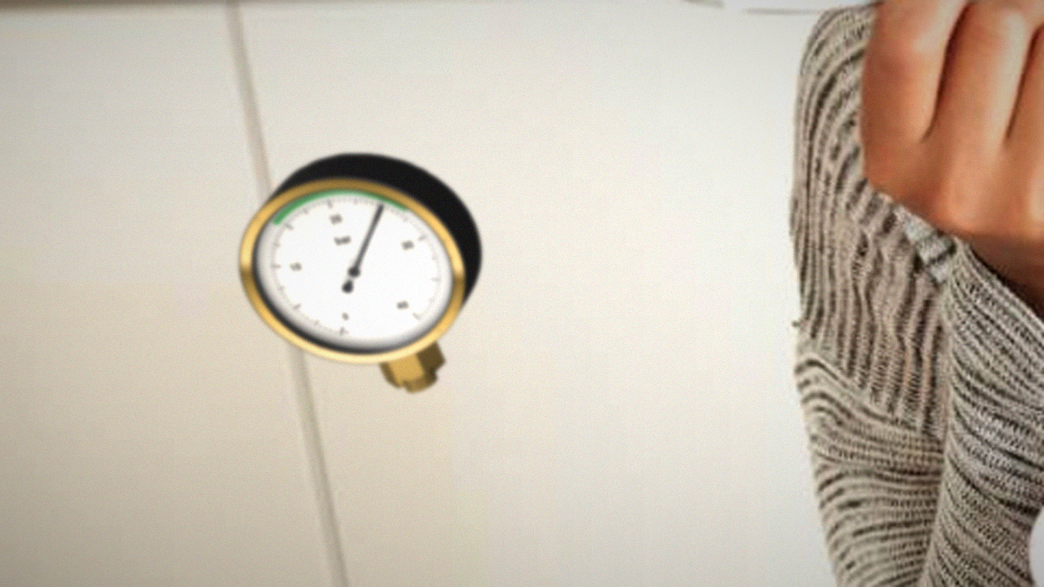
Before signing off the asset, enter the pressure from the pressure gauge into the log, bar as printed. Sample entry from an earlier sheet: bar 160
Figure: bar 25
